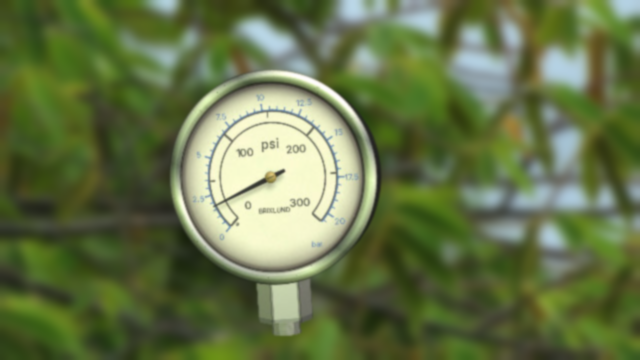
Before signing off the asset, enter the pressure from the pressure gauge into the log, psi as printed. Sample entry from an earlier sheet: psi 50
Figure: psi 25
